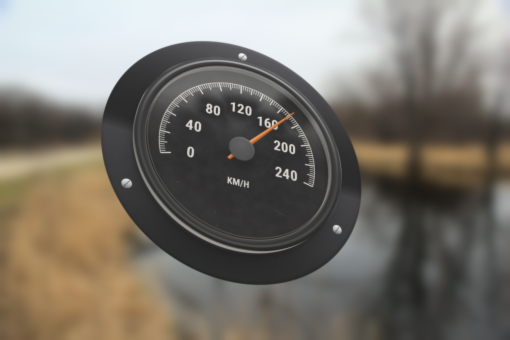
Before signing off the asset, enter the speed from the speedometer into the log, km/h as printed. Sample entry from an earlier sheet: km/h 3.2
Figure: km/h 170
